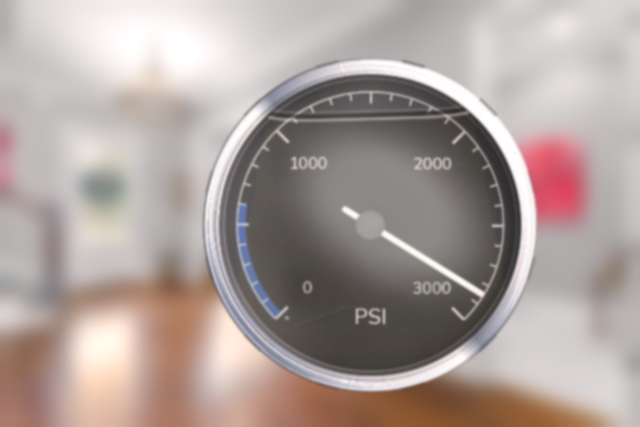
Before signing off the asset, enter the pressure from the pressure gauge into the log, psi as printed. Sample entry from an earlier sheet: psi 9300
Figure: psi 2850
